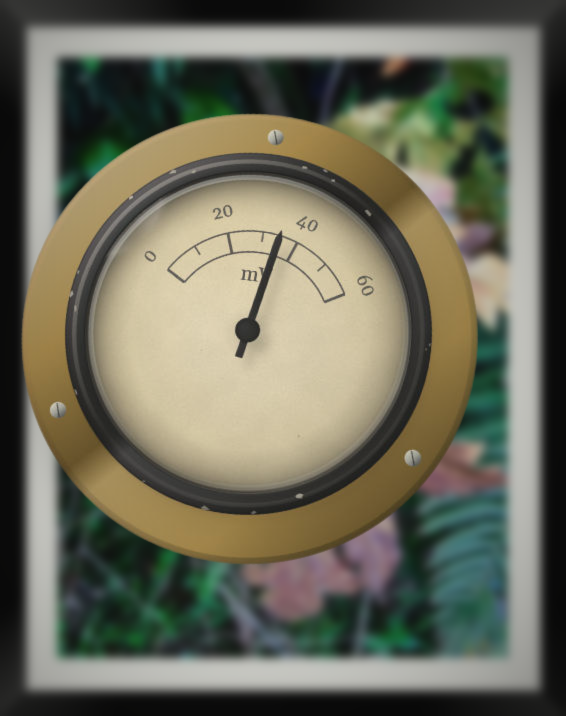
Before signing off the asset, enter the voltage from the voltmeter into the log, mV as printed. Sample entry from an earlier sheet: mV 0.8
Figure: mV 35
